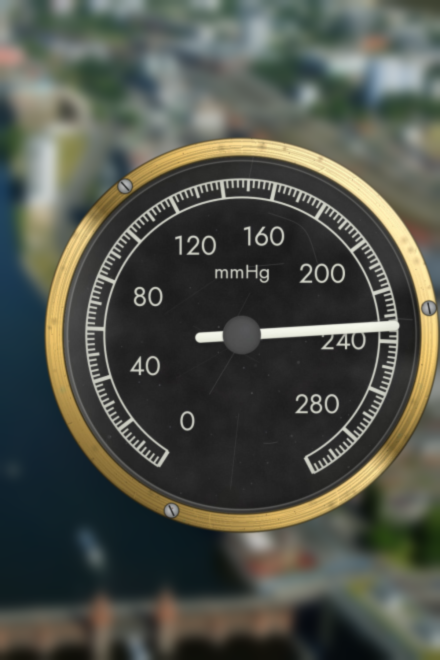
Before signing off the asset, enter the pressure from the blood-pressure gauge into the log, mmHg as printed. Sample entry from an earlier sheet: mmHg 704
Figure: mmHg 234
